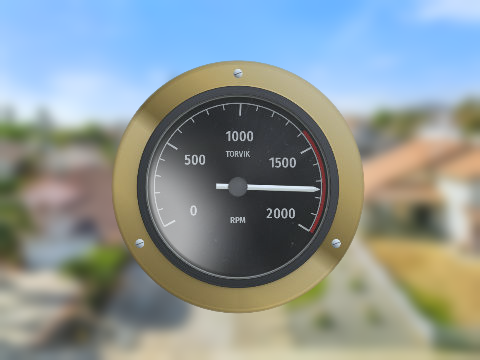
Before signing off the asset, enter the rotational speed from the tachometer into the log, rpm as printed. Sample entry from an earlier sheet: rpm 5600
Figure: rpm 1750
